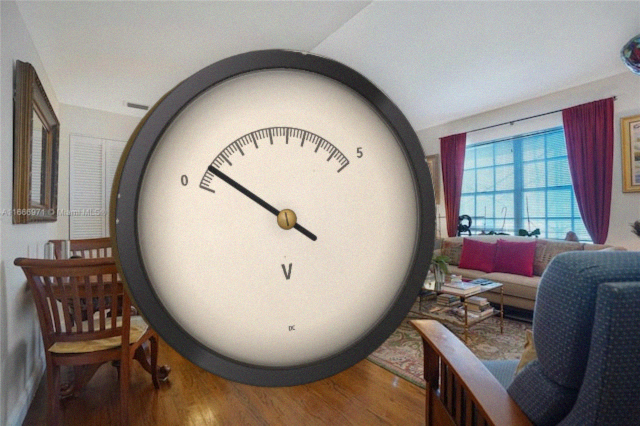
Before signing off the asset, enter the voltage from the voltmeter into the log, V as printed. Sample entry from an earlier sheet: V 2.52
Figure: V 0.5
